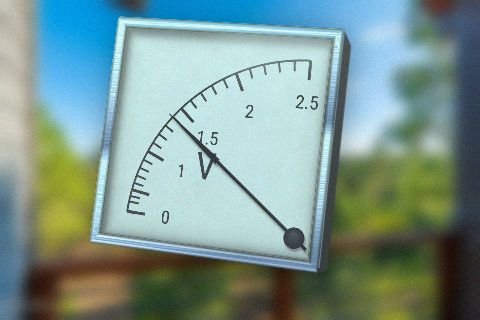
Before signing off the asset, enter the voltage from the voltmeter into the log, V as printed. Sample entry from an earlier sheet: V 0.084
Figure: V 1.4
